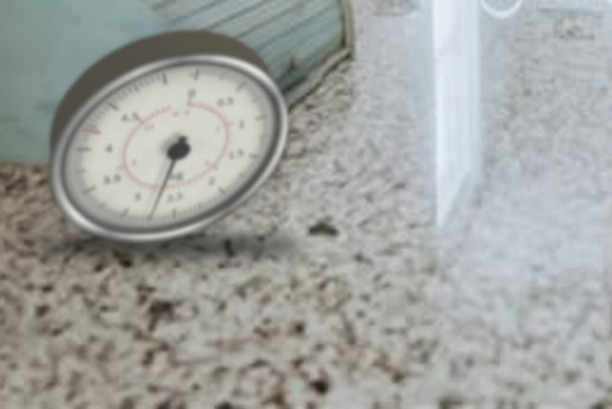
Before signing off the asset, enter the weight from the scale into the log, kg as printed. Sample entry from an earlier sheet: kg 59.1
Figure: kg 2.75
